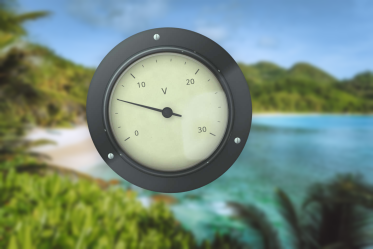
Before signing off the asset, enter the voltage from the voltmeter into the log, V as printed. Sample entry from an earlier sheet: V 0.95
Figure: V 6
